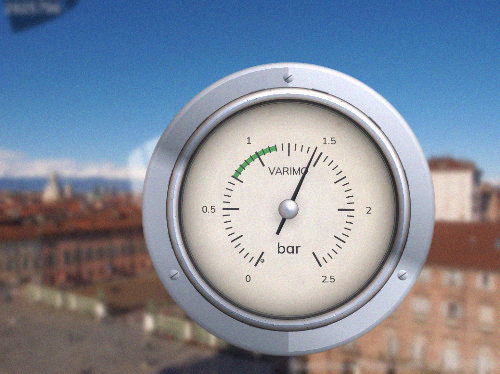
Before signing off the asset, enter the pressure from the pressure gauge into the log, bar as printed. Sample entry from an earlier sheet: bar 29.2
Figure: bar 1.45
